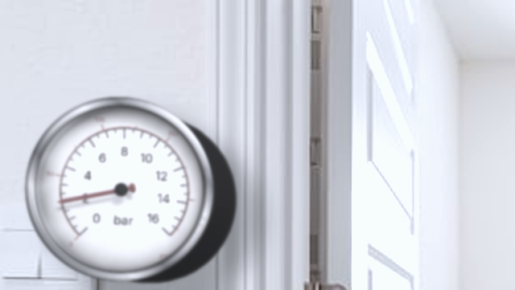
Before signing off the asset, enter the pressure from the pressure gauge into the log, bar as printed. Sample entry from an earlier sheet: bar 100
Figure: bar 2
